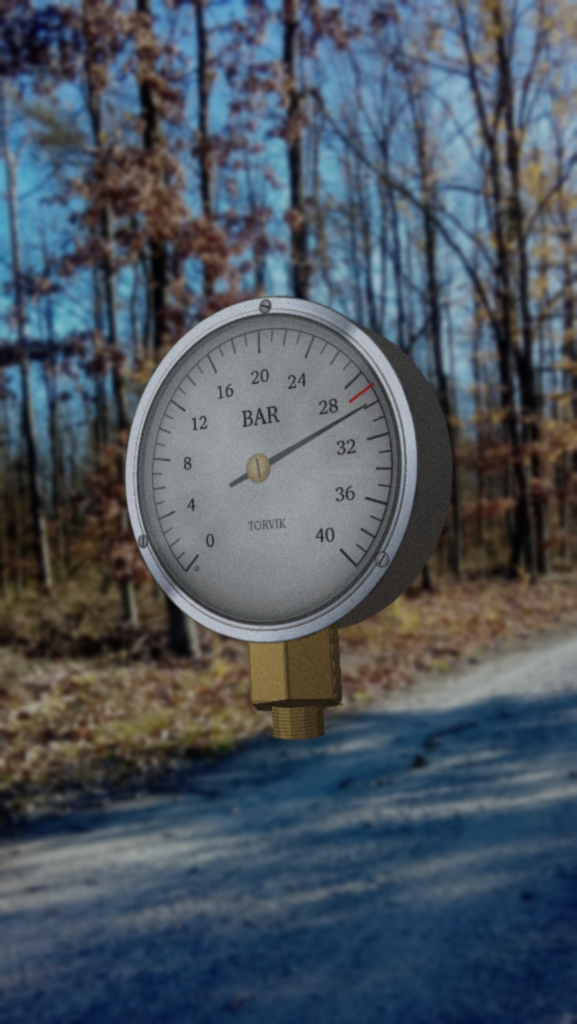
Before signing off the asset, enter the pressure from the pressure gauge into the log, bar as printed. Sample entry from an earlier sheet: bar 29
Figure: bar 30
